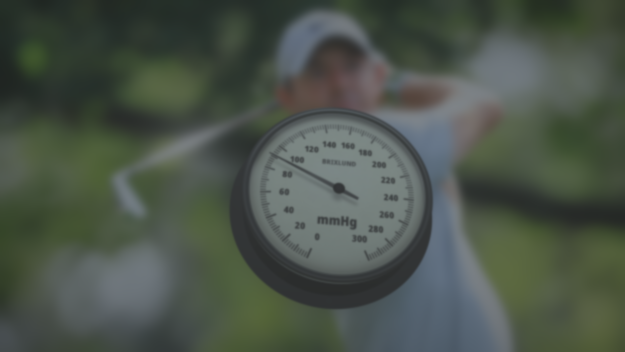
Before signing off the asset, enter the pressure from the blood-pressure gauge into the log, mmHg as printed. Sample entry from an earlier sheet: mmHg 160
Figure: mmHg 90
